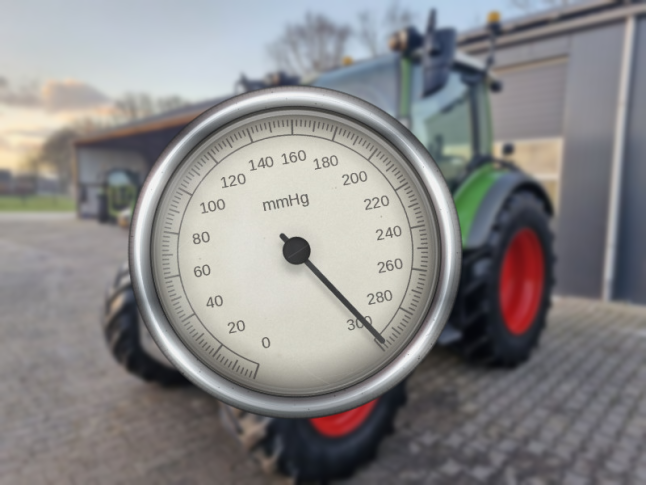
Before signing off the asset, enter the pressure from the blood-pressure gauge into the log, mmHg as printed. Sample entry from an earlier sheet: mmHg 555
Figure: mmHg 298
